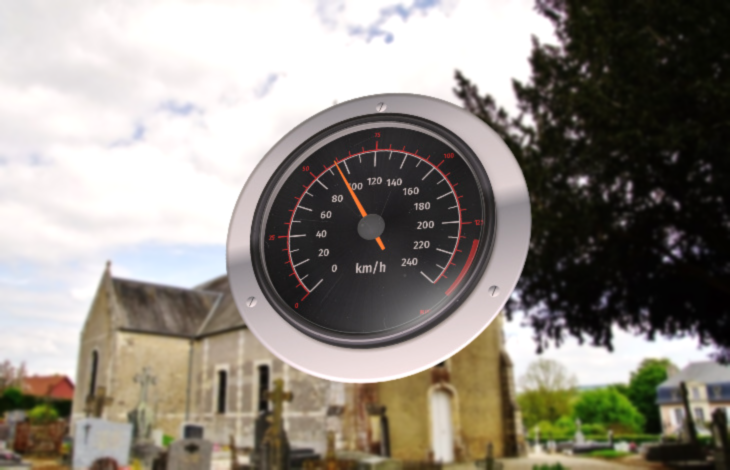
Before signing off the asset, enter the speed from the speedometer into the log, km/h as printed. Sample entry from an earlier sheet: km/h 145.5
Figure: km/h 95
